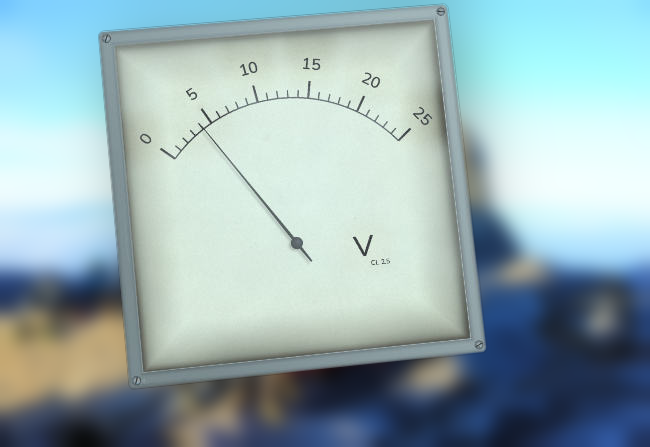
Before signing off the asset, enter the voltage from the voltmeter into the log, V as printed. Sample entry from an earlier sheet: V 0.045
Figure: V 4
